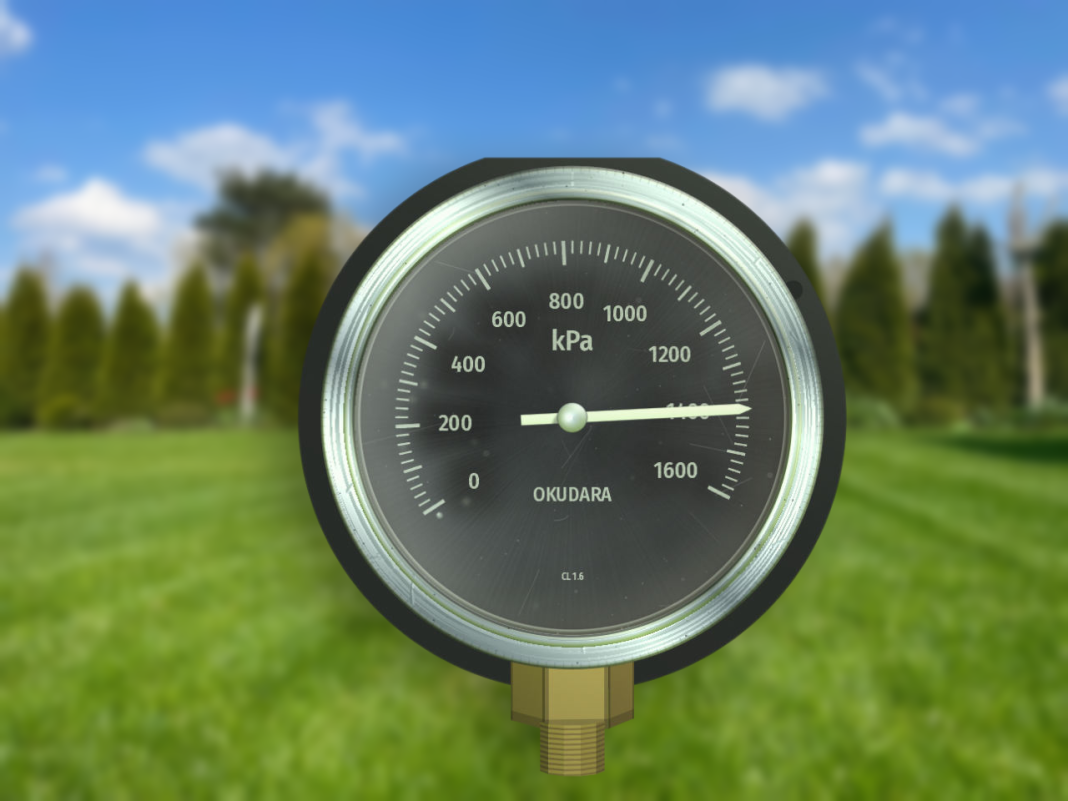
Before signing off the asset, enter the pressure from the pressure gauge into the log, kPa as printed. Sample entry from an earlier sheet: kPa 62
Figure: kPa 1400
